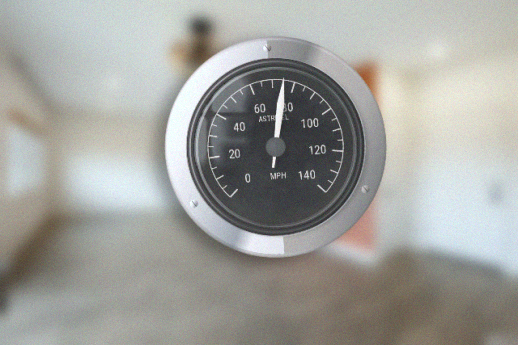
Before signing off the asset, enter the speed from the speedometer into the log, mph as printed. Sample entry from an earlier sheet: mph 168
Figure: mph 75
